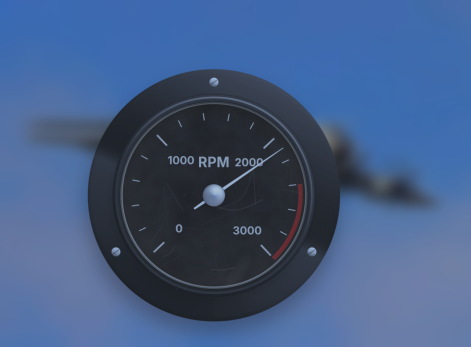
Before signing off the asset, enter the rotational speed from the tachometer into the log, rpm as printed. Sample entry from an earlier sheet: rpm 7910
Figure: rpm 2100
